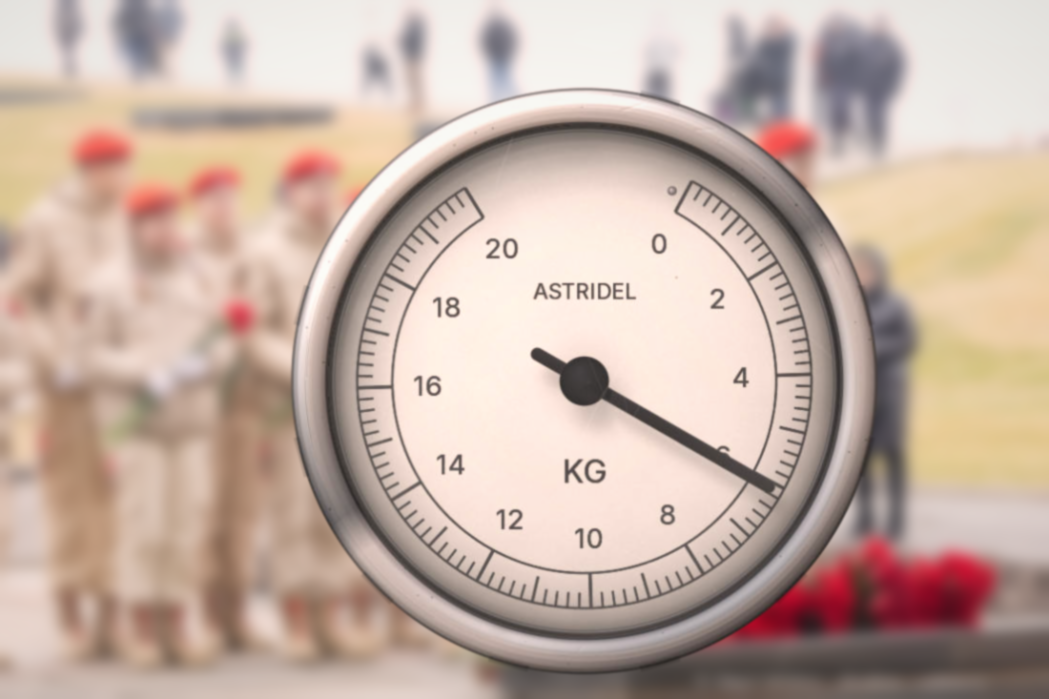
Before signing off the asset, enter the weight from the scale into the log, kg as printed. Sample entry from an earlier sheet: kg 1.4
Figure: kg 6.1
